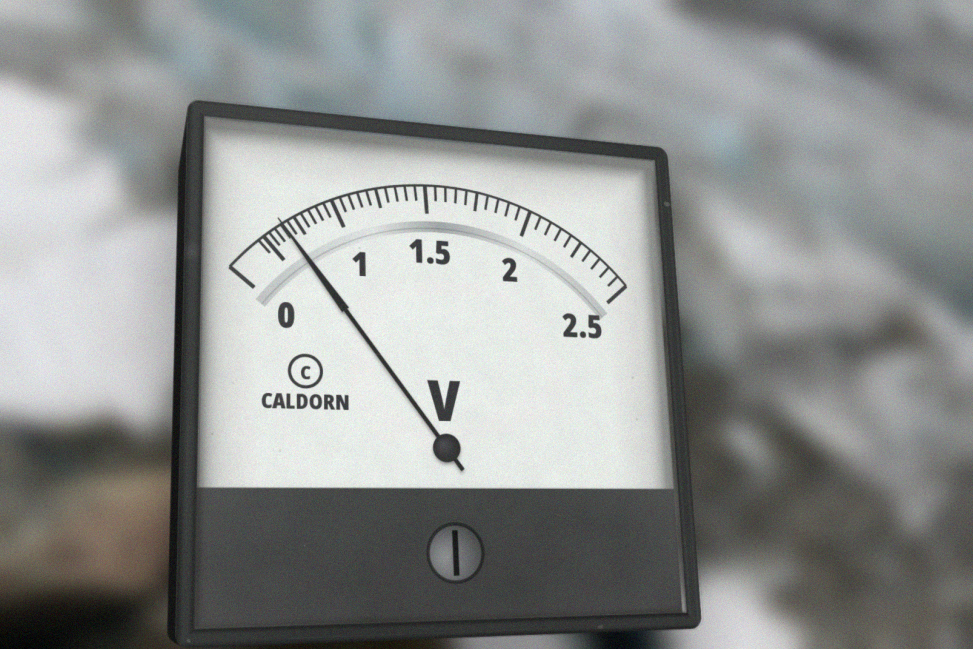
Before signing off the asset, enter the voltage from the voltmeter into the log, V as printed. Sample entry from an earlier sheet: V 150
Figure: V 0.65
